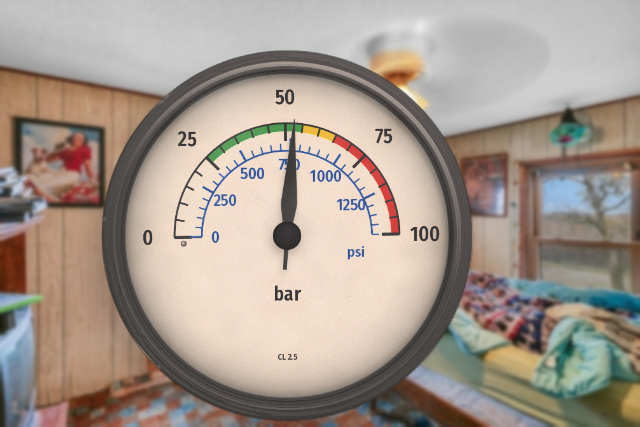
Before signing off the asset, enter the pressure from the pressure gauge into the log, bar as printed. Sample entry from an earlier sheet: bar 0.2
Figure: bar 52.5
